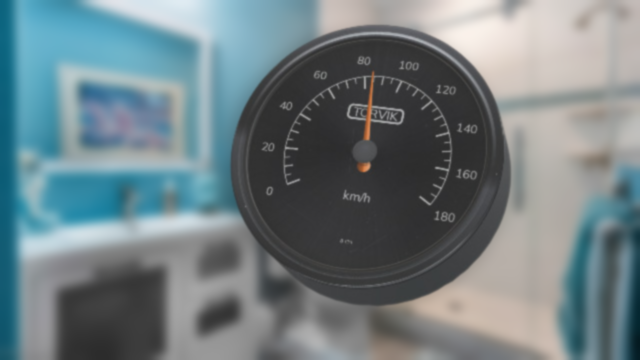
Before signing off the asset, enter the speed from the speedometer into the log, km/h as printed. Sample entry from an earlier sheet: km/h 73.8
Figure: km/h 85
